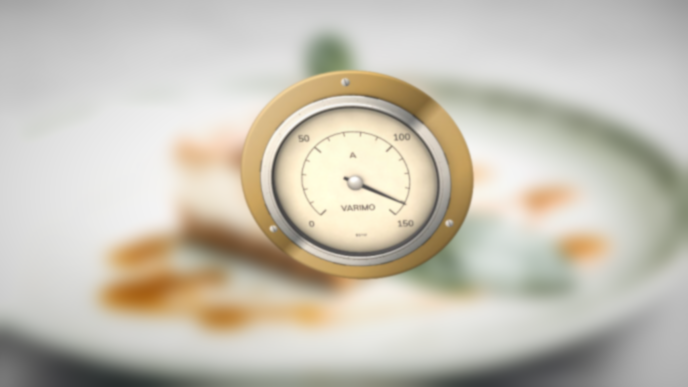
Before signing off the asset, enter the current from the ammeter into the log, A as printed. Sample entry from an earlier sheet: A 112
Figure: A 140
